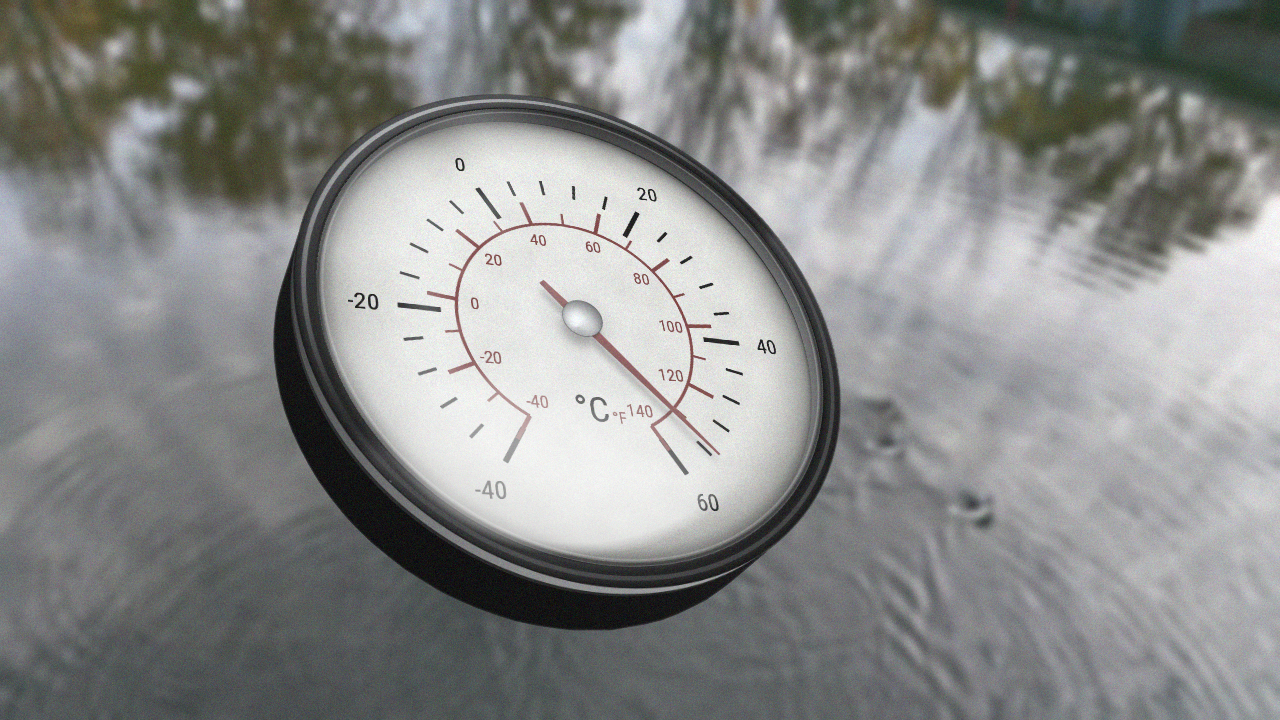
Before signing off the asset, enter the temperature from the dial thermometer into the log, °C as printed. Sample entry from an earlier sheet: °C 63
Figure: °C 56
